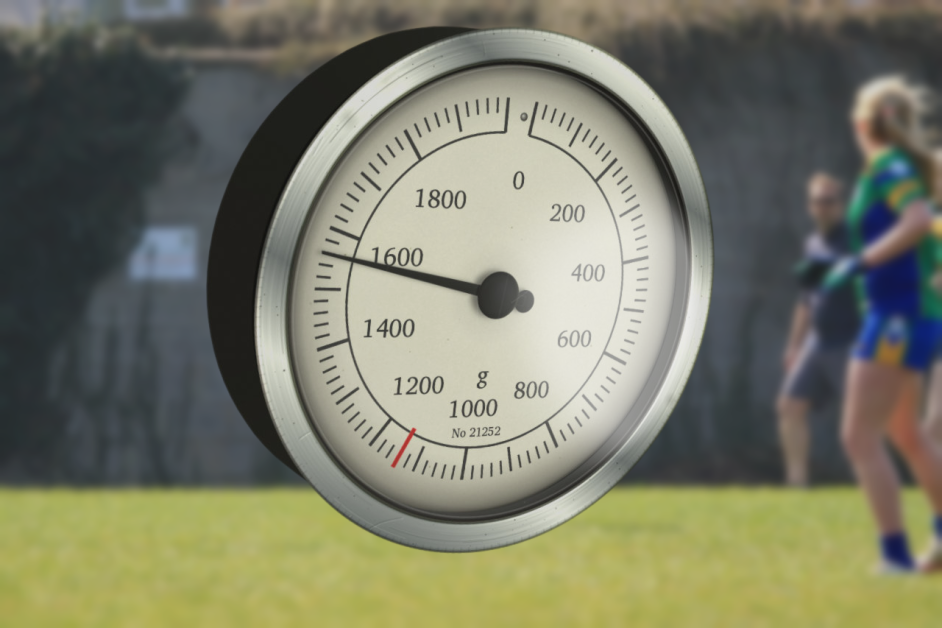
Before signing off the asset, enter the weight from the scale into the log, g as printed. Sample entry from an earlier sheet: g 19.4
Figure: g 1560
